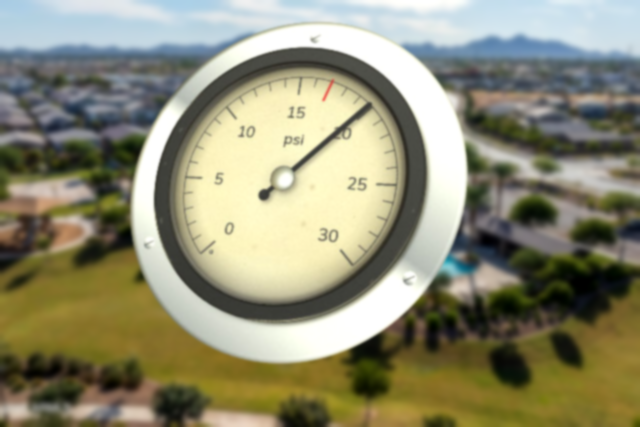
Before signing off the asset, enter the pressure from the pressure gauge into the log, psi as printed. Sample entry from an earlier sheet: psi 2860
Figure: psi 20
